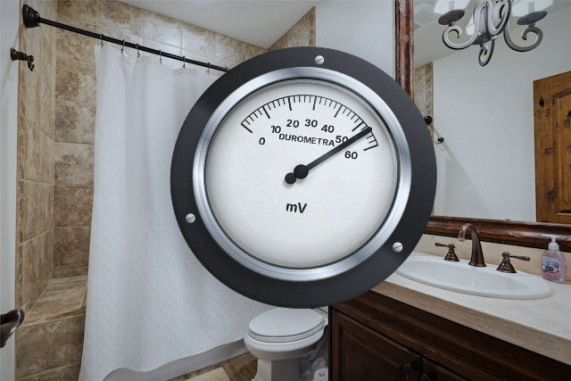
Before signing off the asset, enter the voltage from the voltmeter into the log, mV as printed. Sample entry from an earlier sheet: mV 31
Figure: mV 54
